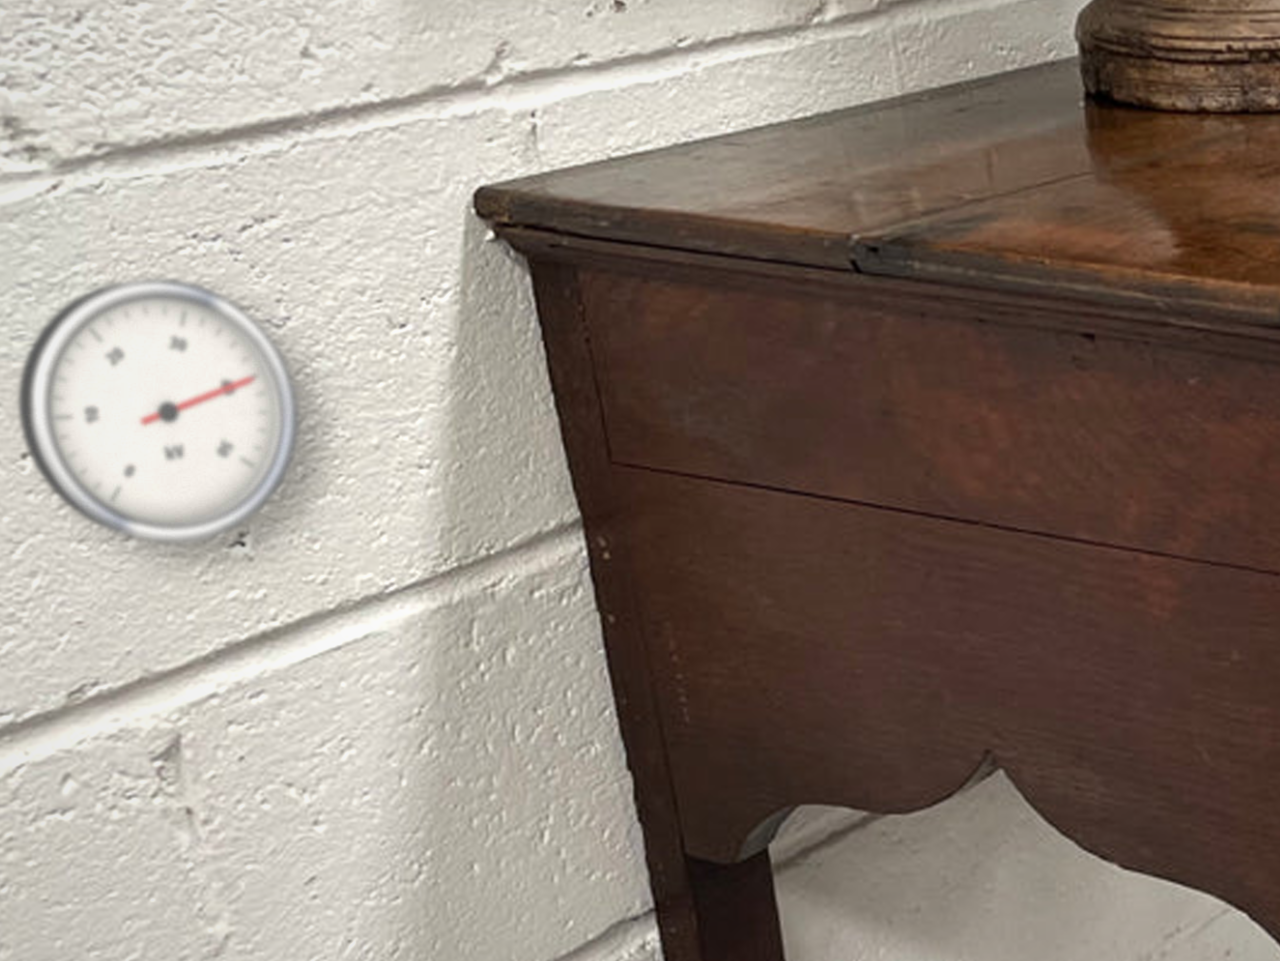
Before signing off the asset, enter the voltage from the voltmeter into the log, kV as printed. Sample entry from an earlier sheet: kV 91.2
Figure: kV 40
